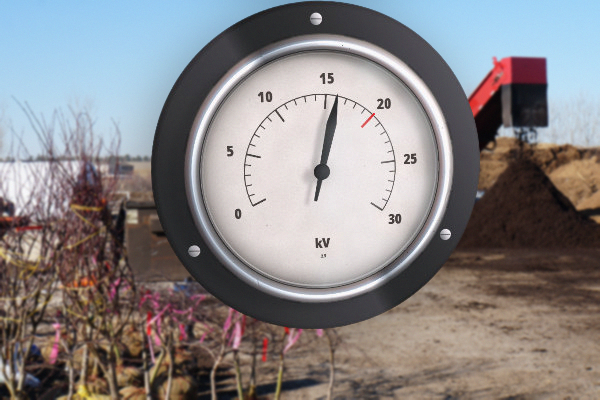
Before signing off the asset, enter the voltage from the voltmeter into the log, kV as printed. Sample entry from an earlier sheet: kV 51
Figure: kV 16
